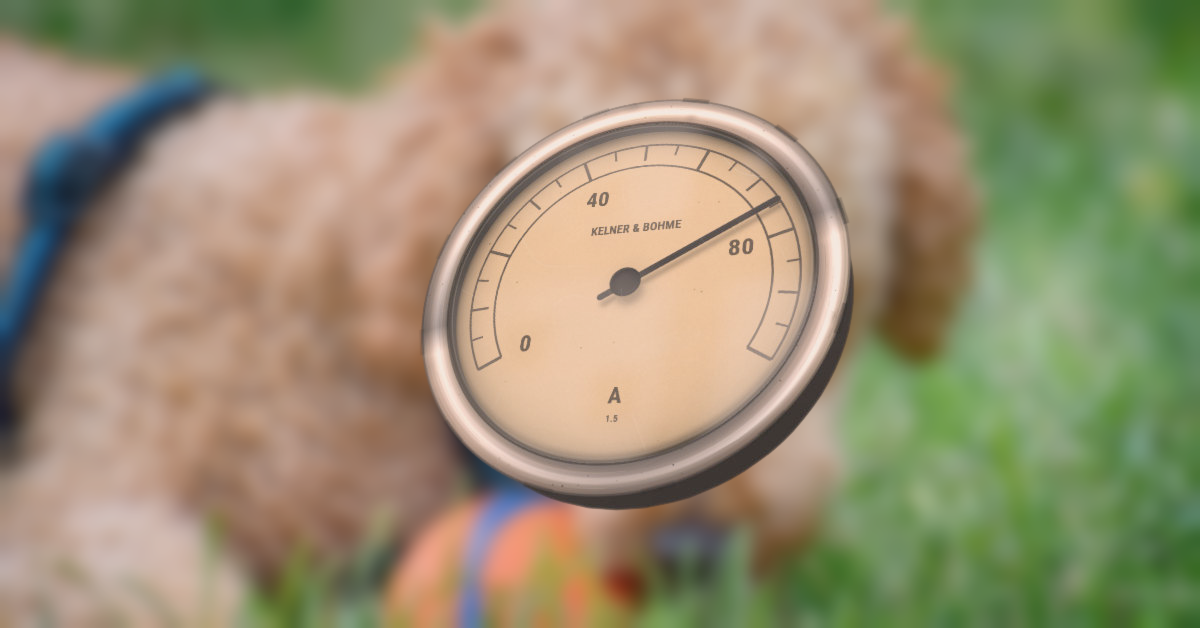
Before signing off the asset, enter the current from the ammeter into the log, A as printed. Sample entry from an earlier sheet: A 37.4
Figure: A 75
